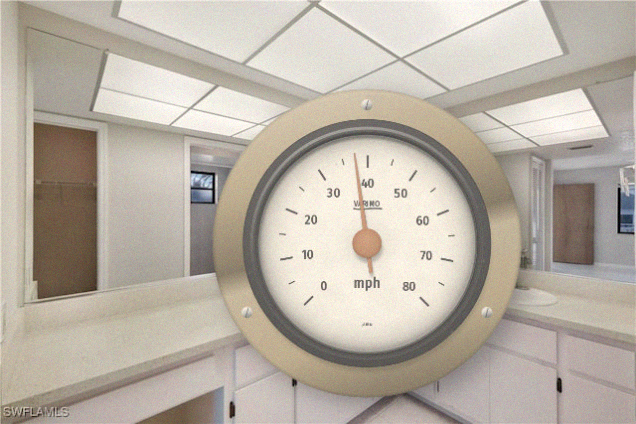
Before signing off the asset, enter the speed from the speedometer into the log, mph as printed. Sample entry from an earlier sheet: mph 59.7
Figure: mph 37.5
